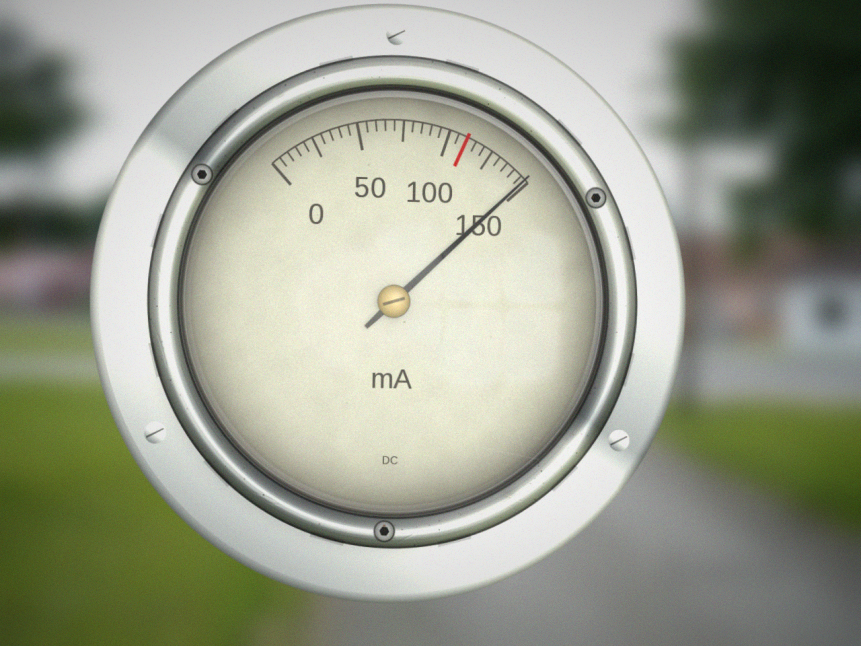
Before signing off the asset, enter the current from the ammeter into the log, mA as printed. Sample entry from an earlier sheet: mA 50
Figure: mA 147.5
